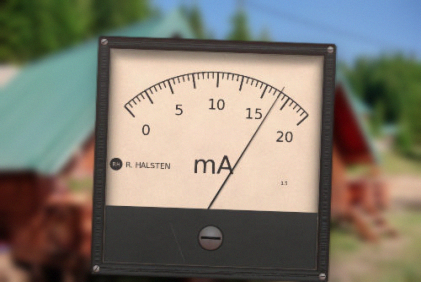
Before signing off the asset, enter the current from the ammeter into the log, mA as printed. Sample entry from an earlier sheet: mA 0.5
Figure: mA 16.5
